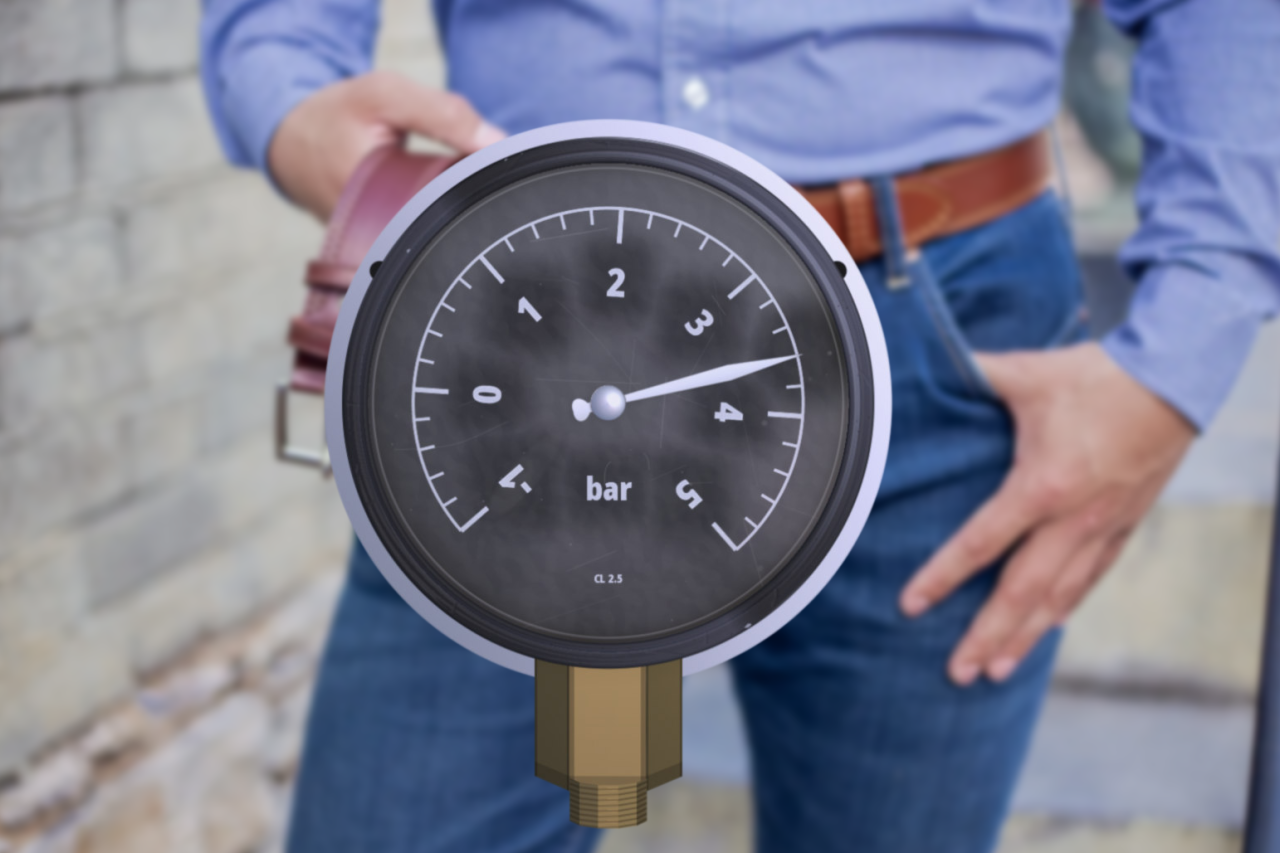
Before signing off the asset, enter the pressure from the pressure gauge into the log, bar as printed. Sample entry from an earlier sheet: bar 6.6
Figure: bar 3.6
